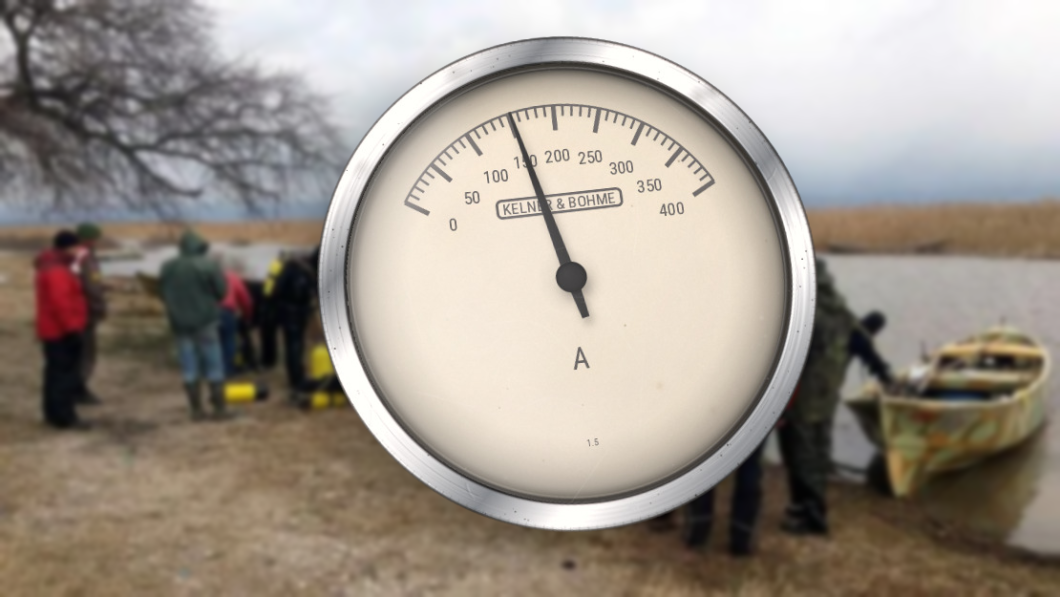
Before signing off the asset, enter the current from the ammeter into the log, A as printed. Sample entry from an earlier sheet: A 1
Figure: A 150
